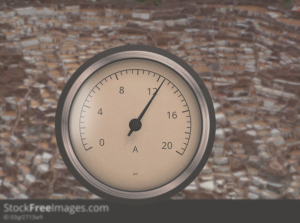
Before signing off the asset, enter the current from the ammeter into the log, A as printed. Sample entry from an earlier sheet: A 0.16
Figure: A 12.5
